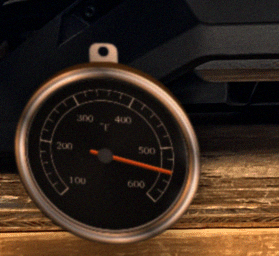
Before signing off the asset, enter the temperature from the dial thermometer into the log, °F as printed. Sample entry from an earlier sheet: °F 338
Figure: °F 540
